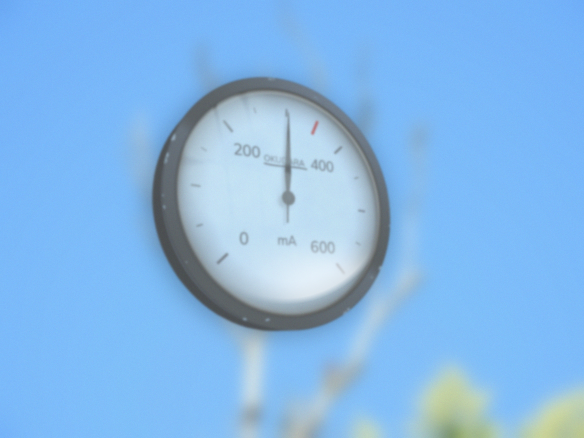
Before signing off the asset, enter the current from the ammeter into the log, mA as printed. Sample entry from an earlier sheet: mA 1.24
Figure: mA 300
